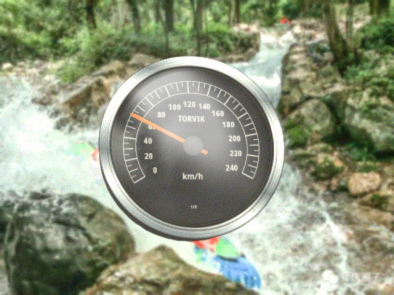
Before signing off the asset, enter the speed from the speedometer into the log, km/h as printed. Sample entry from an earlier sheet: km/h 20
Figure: km/h 60
